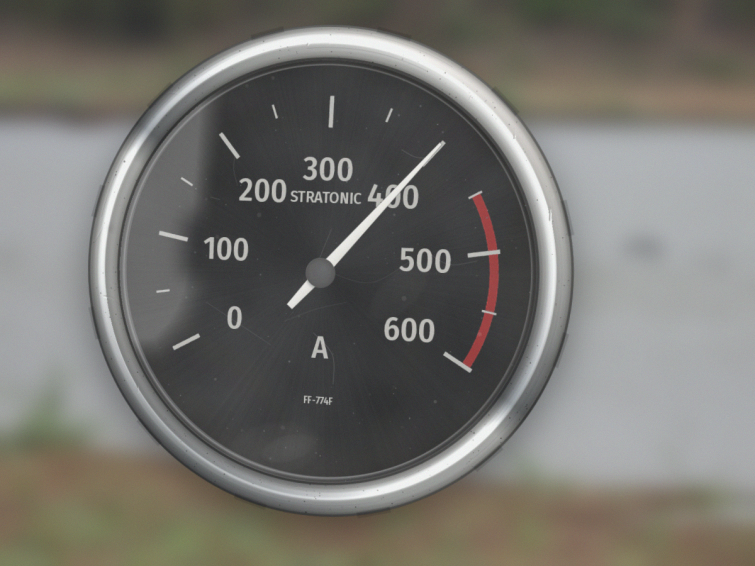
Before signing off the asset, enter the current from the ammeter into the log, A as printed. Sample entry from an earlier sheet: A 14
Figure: A 400
